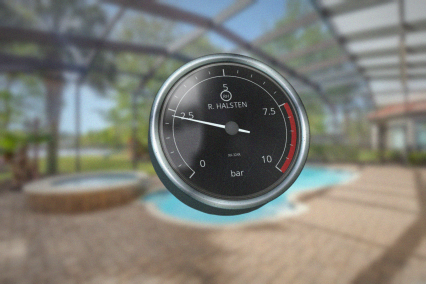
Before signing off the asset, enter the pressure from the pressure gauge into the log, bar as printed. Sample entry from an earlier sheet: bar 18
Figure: bar 2.25
